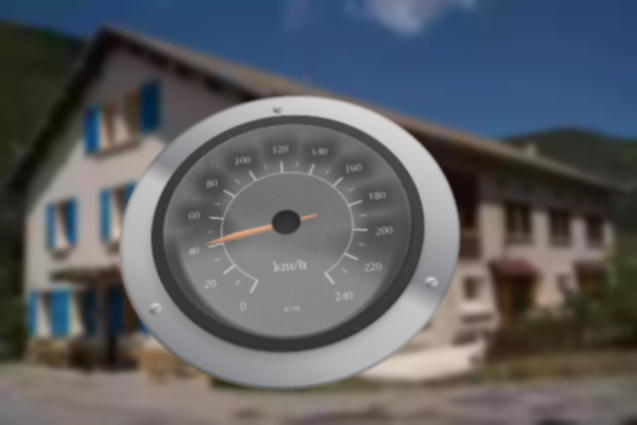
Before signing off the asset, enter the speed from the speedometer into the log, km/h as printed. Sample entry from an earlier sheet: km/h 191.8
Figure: km/h 40
